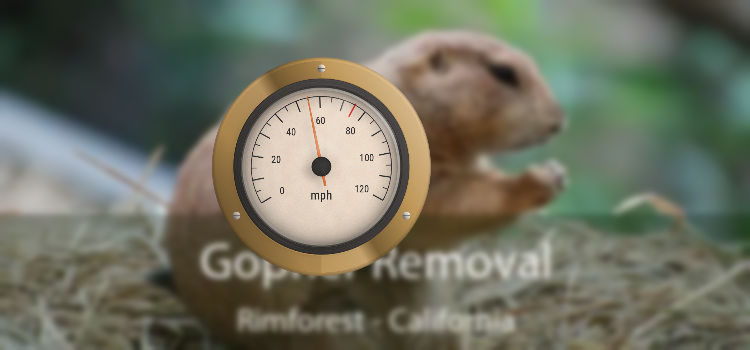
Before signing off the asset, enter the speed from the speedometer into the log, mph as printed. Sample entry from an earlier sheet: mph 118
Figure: mph 55
